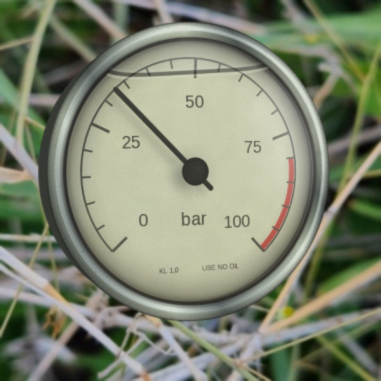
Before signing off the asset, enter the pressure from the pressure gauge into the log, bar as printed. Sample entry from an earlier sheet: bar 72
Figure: bar 32.5
